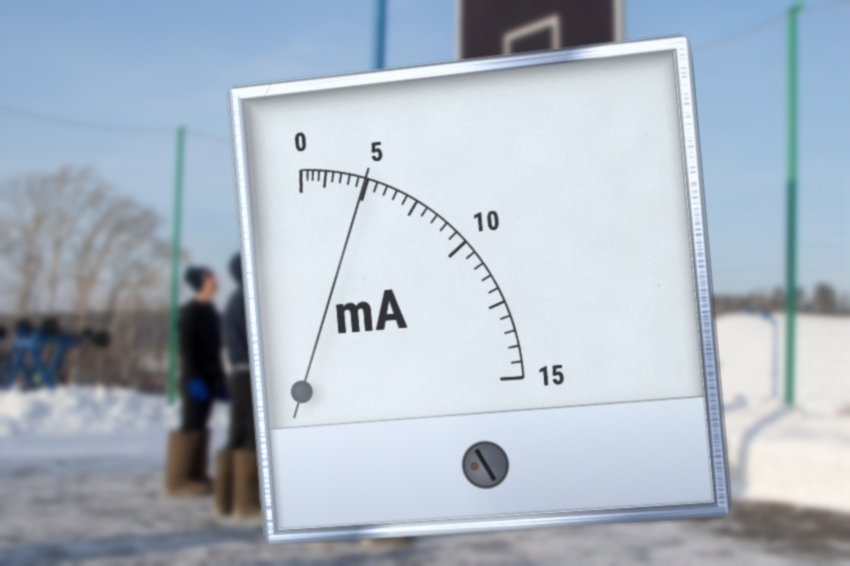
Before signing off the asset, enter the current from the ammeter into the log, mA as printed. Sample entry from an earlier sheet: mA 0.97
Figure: mA 5
